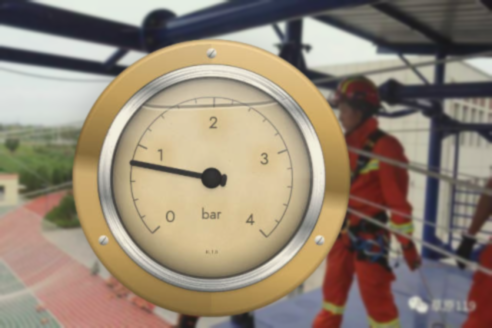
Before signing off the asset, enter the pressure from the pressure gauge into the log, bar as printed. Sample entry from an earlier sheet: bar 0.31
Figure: bar 0.8
